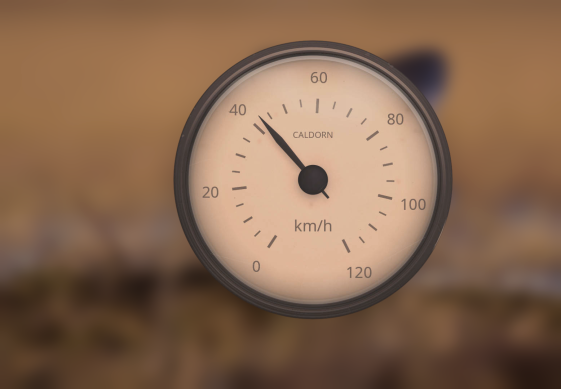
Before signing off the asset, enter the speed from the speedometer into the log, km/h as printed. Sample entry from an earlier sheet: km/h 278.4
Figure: km/h 42.5
